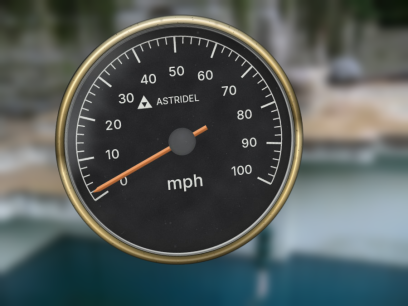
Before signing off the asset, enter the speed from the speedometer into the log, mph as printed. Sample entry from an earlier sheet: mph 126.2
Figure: mph 2
